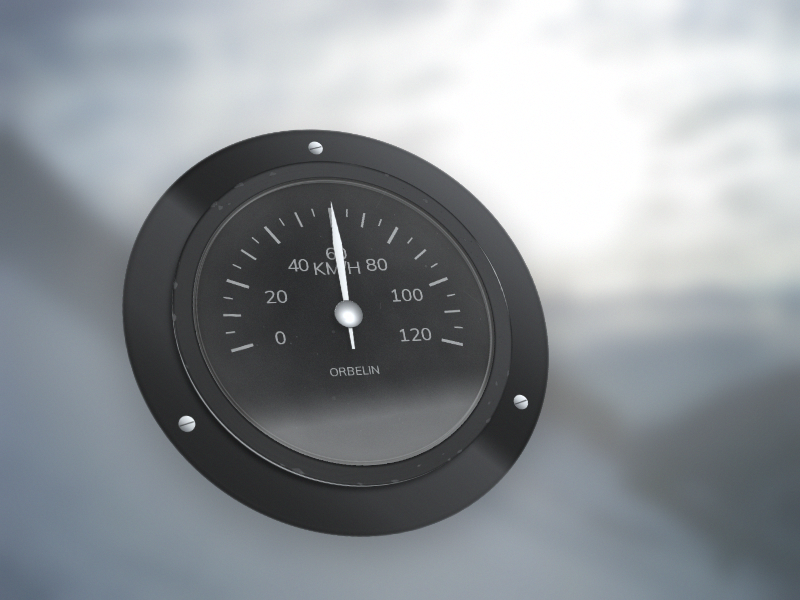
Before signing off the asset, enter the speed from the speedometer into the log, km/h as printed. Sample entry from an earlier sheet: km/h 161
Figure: km/h 60
